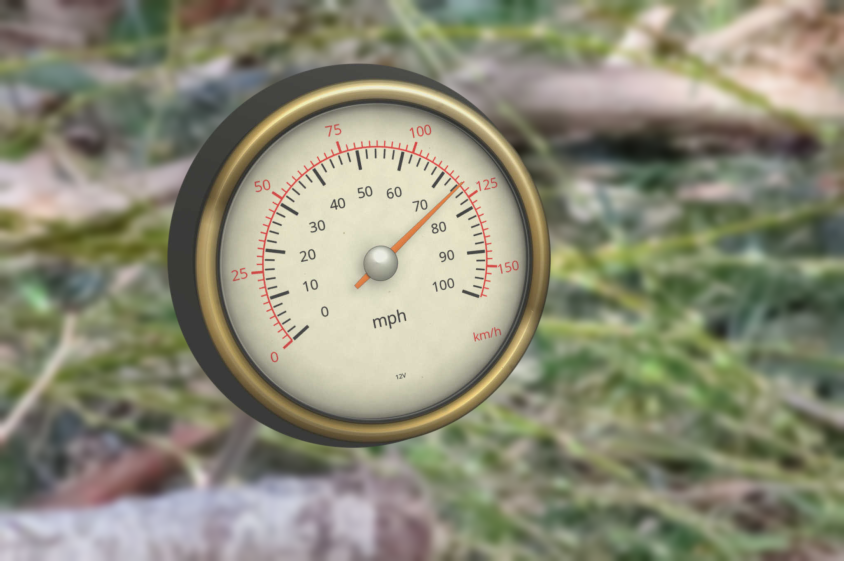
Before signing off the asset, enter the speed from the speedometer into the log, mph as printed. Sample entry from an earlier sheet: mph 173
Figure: mph 74
